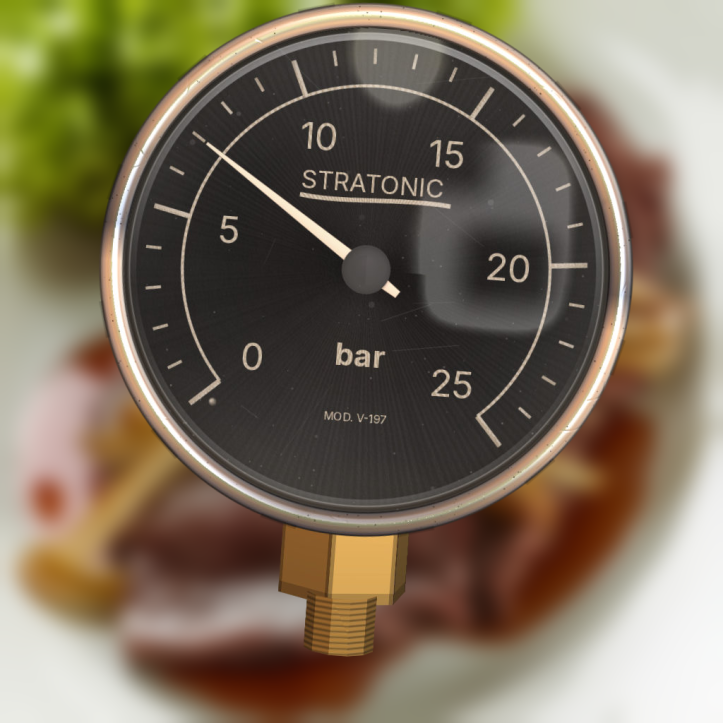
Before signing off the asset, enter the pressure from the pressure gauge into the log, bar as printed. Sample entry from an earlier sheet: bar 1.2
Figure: bar 7
